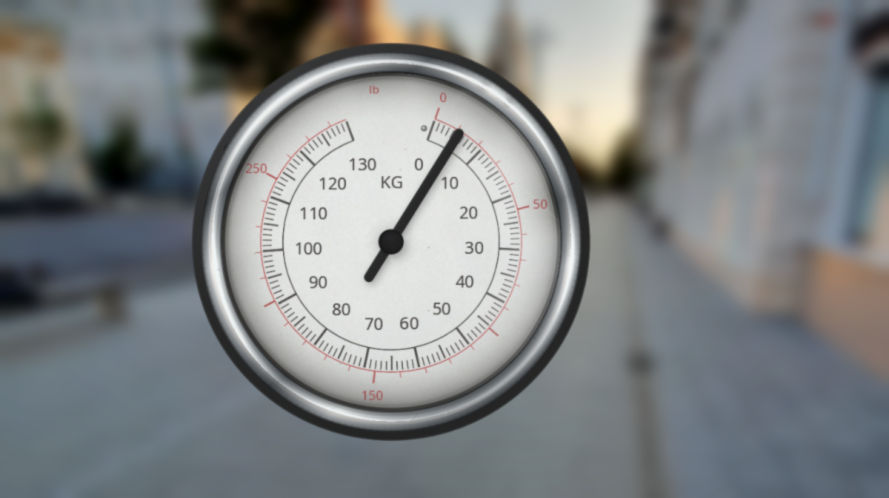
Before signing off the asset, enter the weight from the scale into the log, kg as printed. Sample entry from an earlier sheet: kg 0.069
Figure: kg 5
